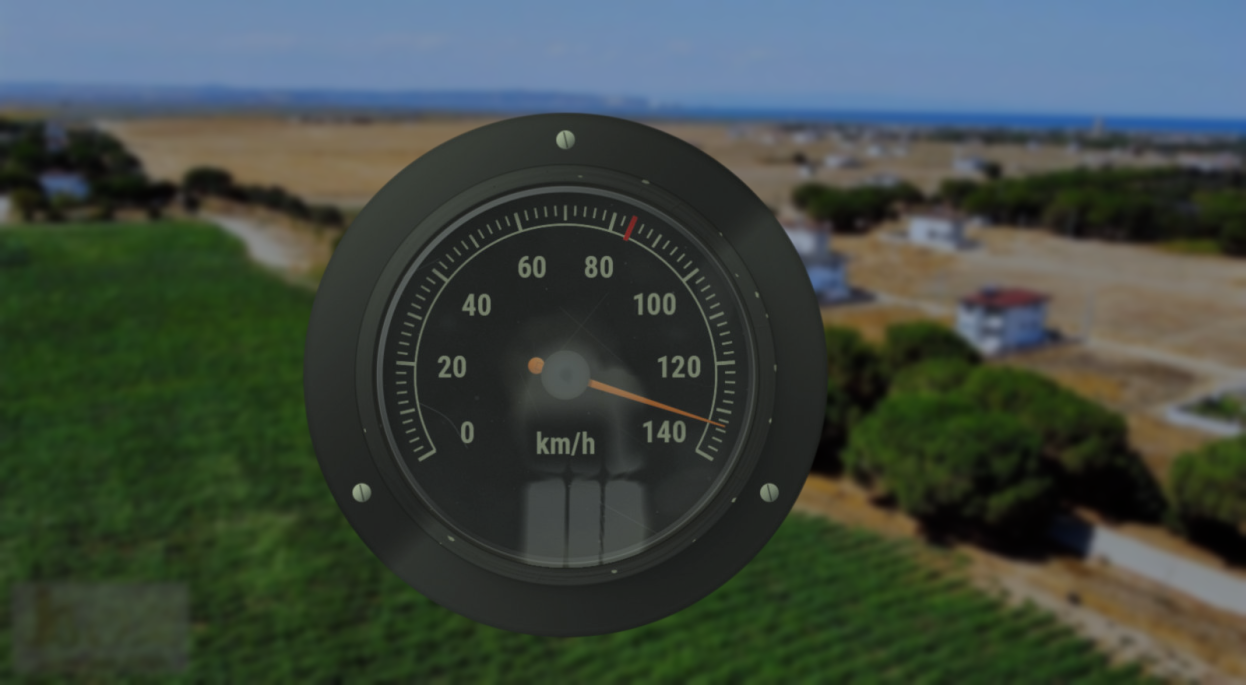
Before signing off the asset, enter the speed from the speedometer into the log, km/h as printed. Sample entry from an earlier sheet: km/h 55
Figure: km/h 133
